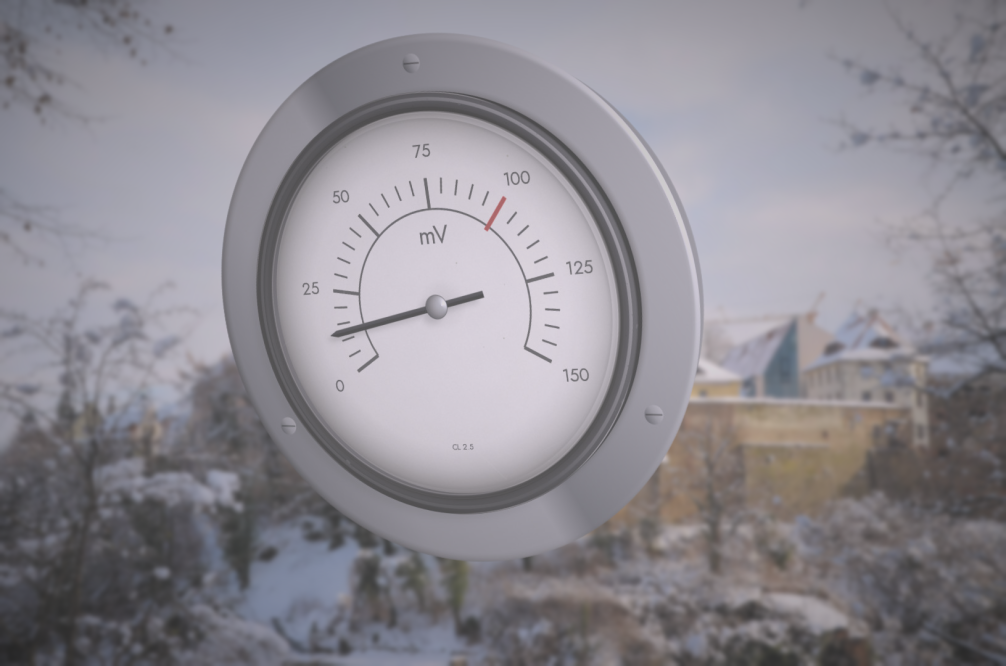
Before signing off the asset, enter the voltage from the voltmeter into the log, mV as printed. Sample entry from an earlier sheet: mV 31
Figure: mV 12.5
